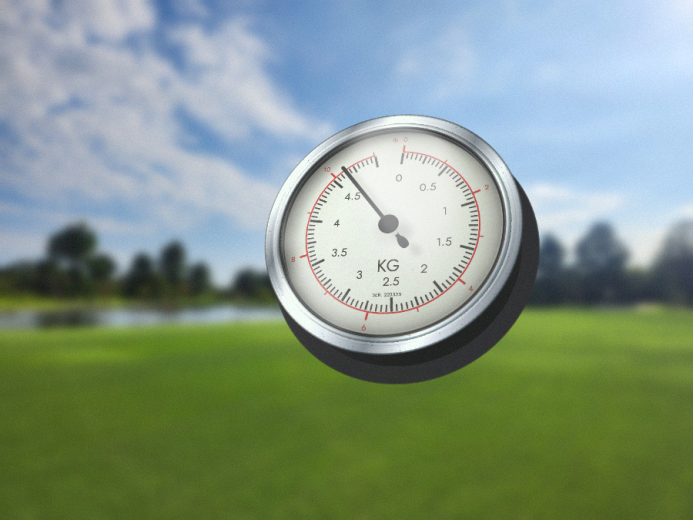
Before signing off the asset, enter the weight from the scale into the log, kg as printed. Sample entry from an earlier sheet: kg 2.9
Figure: kg 4.65
